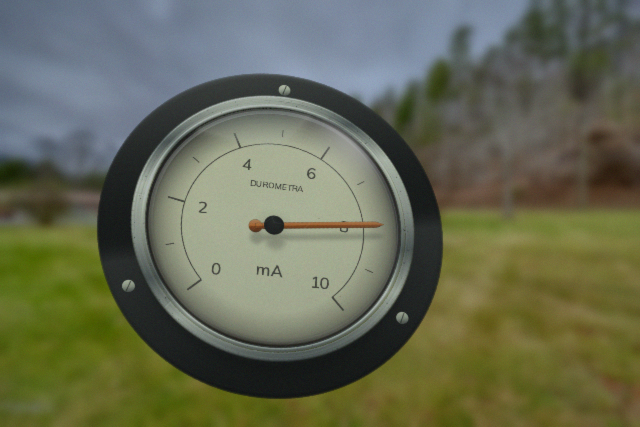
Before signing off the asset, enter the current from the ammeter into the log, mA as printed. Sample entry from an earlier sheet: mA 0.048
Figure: mA 8
